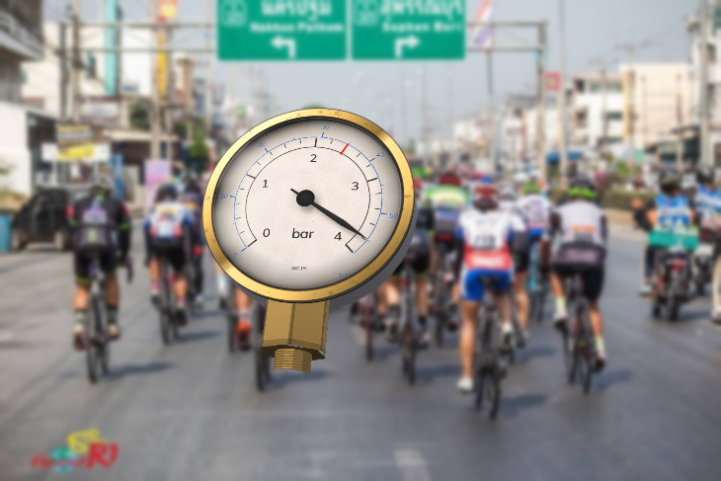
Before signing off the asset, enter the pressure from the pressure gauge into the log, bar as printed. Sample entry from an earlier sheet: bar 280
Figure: bar 3.8
